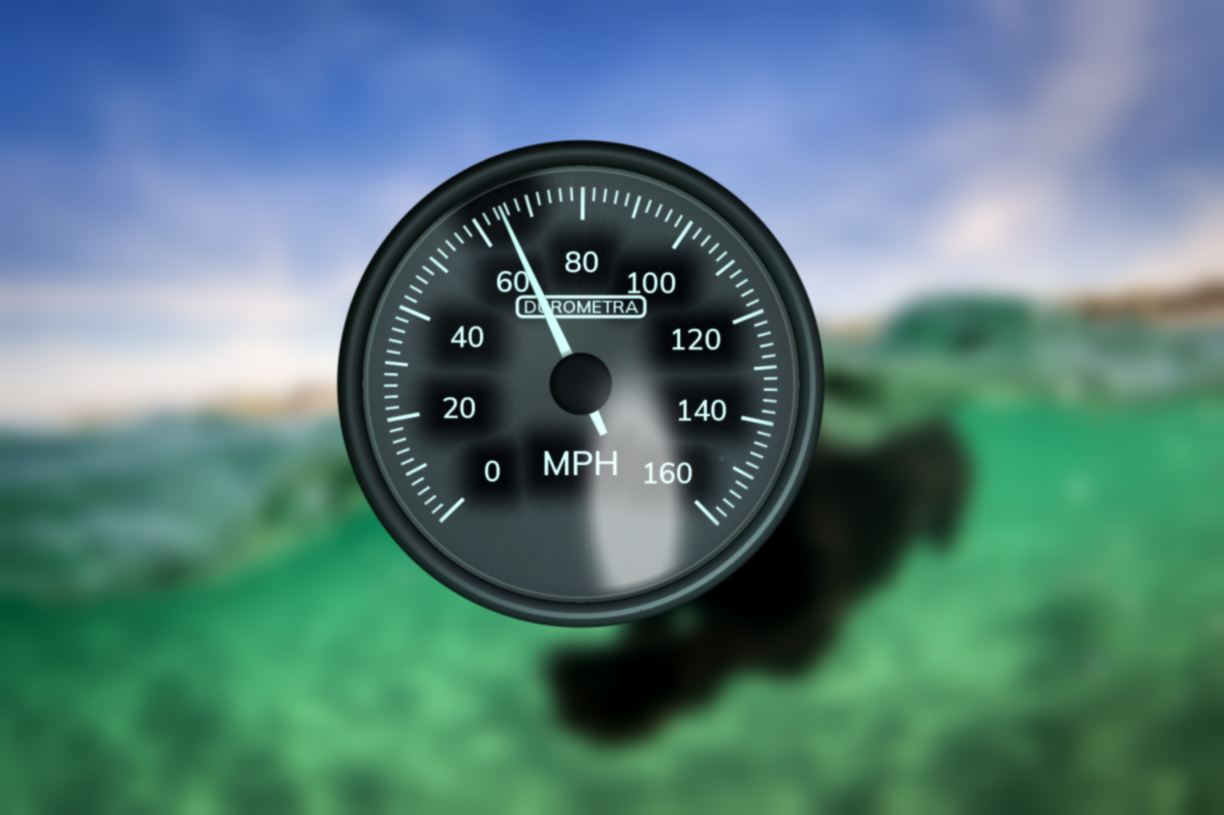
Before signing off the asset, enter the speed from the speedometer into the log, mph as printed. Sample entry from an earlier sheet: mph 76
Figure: mph 65
